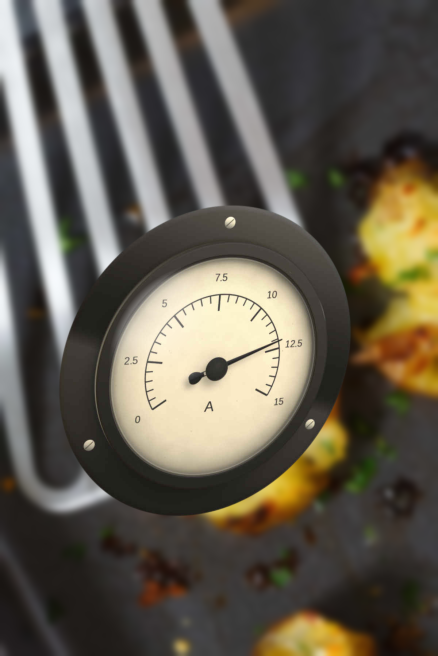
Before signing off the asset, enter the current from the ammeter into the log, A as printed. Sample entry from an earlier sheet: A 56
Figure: A 12
